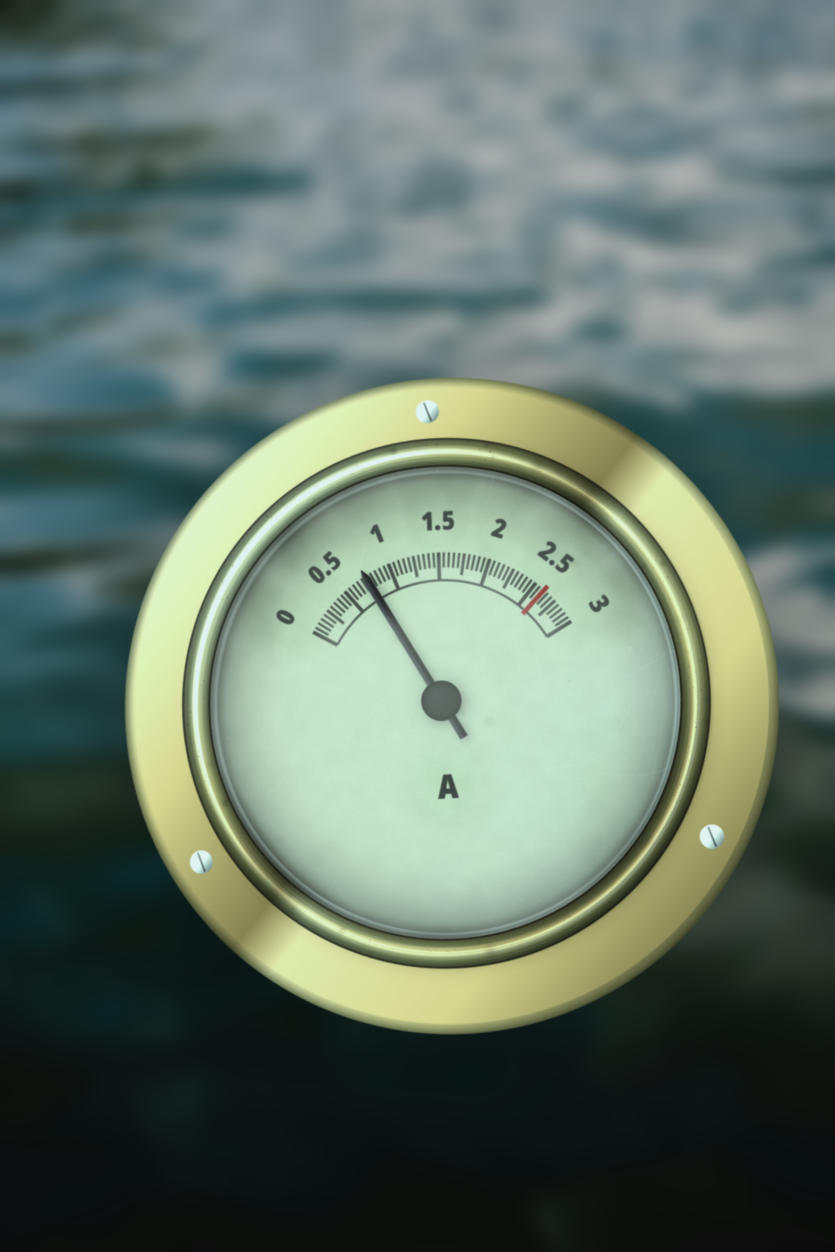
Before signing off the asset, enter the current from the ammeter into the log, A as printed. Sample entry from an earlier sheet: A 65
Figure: A 0.75
